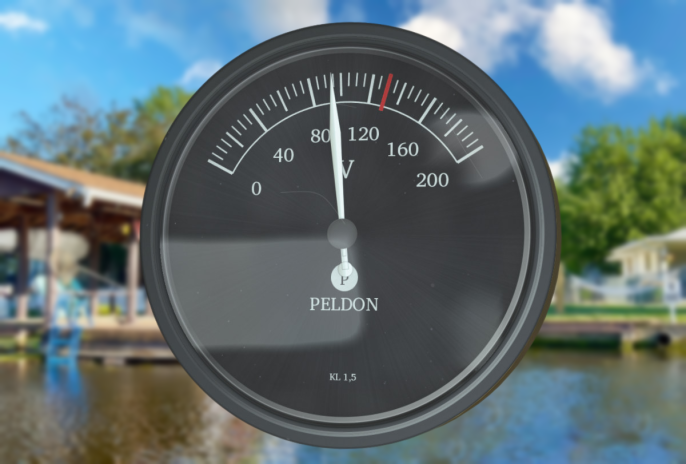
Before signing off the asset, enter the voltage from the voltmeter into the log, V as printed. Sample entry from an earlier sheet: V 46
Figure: V 95
